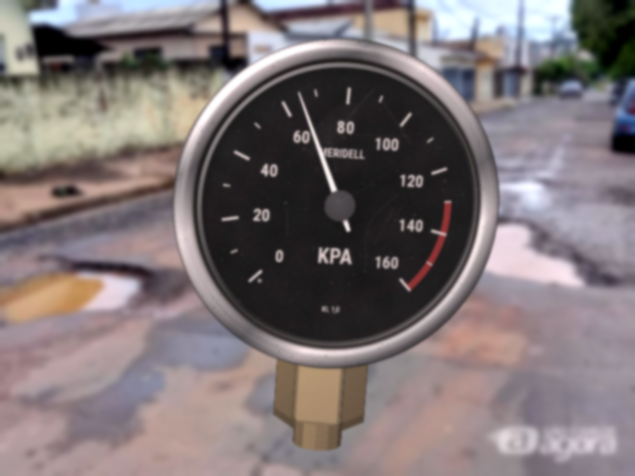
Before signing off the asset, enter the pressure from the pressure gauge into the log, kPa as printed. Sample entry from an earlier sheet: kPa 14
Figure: kPa 65
